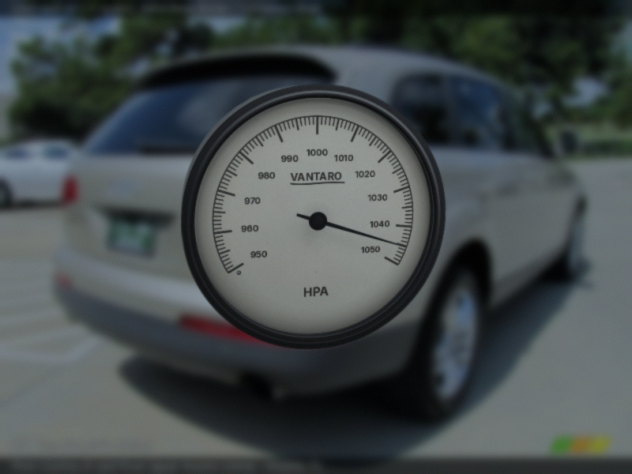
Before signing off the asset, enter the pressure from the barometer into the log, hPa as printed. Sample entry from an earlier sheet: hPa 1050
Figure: hPa 1045
